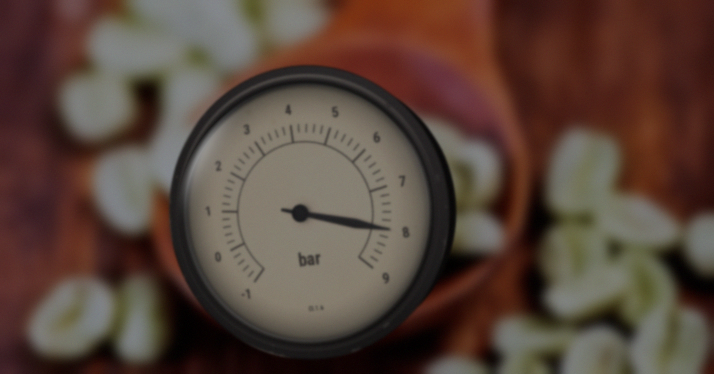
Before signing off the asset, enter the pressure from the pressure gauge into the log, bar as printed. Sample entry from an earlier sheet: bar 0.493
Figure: bar 8
